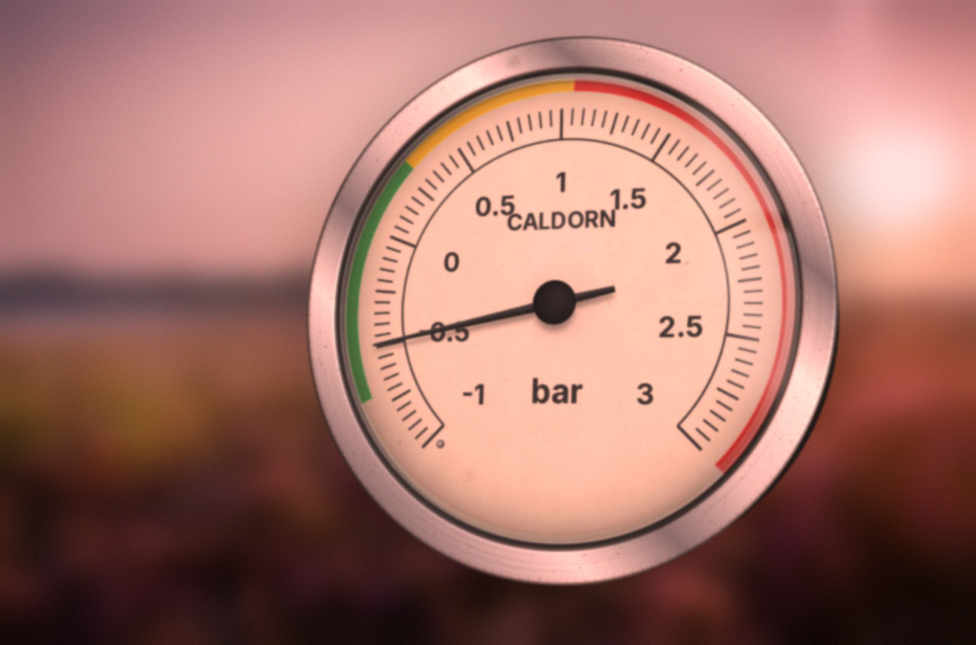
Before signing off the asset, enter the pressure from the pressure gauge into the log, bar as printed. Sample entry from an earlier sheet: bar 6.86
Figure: bar -0.5
